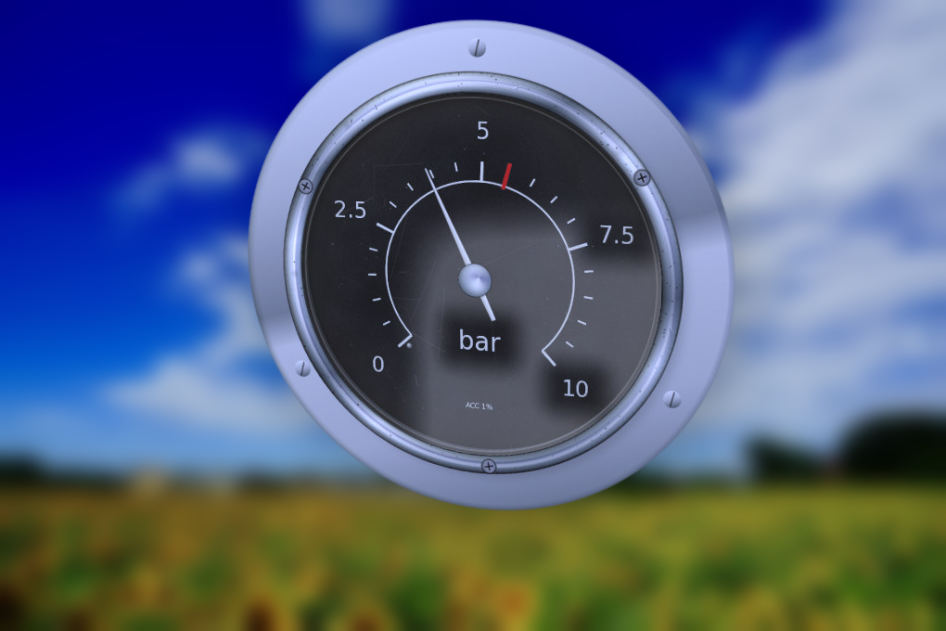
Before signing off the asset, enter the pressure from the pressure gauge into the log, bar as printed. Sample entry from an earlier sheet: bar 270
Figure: bar 4
